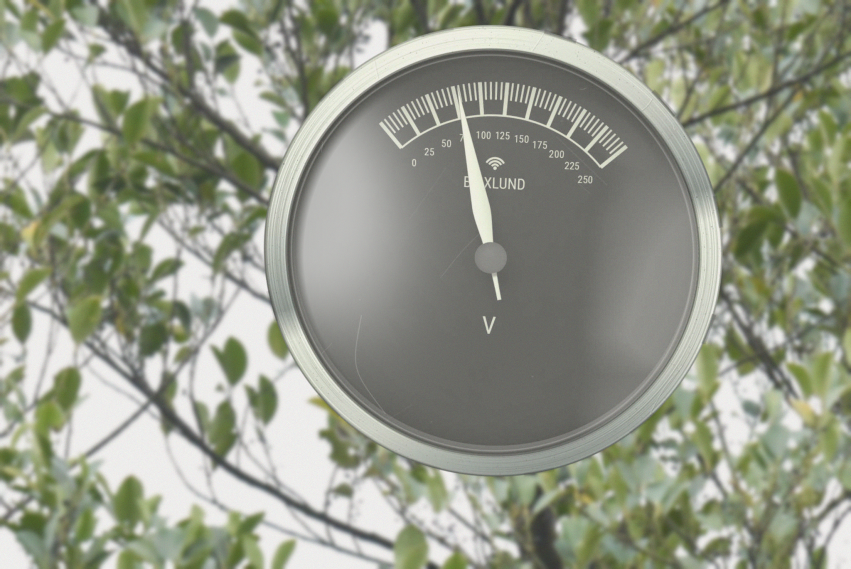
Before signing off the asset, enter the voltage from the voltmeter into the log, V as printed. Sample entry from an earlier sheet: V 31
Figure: V 80
